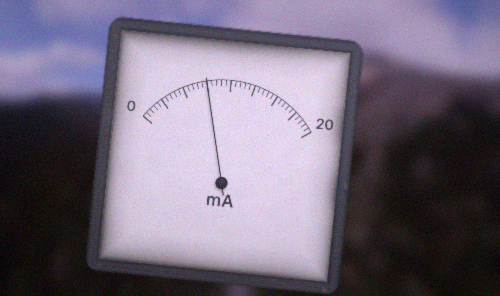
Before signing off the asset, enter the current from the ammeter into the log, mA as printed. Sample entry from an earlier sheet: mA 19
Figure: mA 7.5
